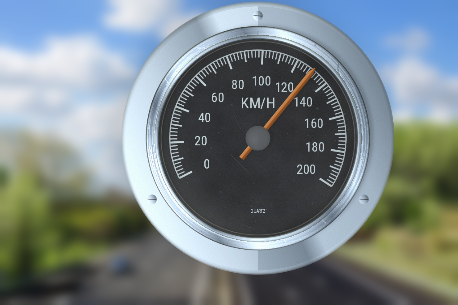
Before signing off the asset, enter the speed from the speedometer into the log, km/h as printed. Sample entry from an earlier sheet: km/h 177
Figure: km/h 130
